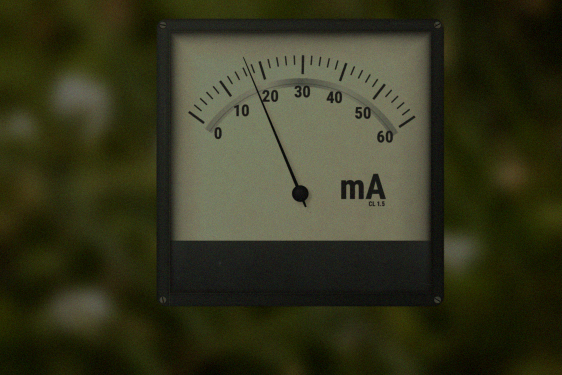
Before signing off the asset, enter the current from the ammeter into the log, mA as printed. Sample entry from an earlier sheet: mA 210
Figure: mA 17
